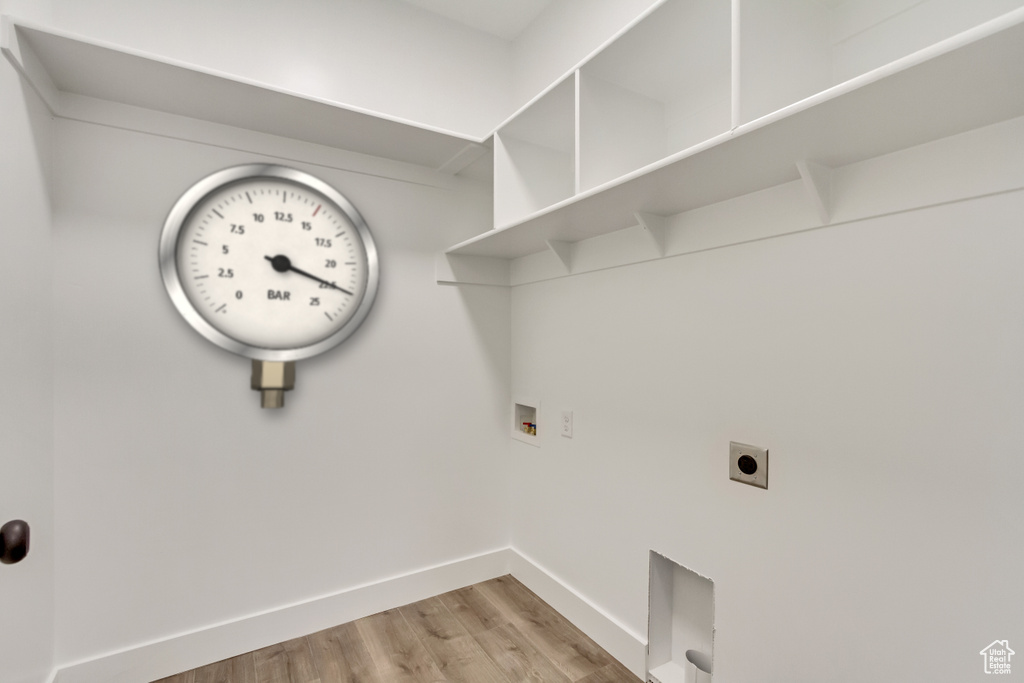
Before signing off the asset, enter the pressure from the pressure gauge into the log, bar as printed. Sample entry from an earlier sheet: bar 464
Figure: bar 22.5
